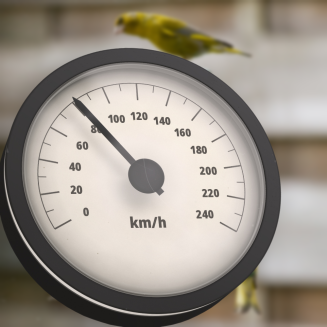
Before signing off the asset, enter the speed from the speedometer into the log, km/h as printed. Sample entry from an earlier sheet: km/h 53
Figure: km/h 80
